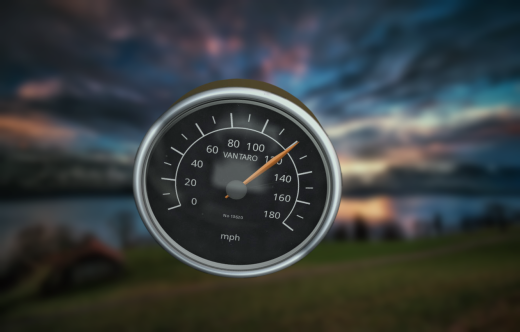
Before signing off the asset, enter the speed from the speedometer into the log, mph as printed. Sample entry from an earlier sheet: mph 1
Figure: mph 120
